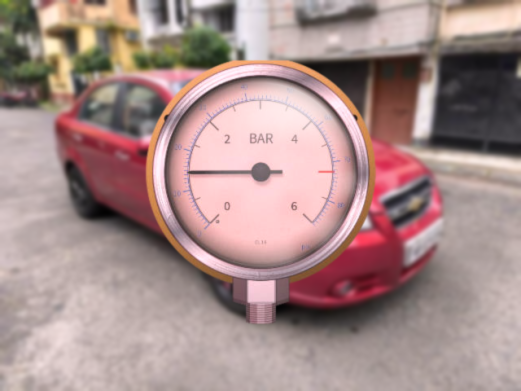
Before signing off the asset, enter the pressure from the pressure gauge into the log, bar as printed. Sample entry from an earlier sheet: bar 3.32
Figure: bar 1
